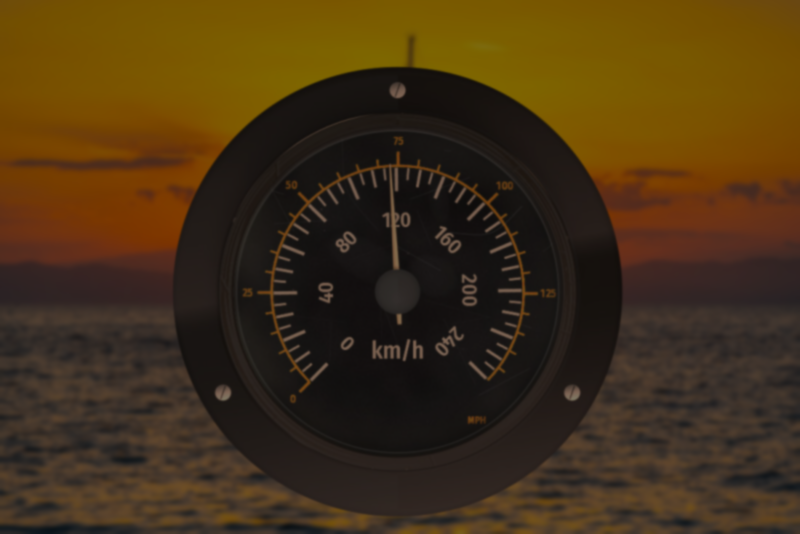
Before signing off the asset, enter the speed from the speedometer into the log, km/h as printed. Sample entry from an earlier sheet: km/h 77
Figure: km/h 117.5
